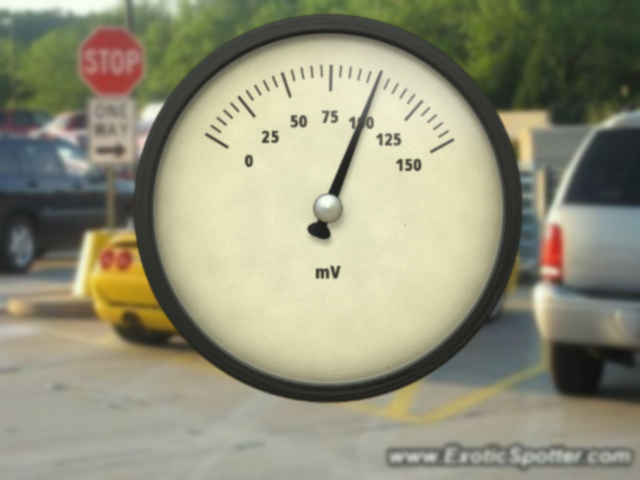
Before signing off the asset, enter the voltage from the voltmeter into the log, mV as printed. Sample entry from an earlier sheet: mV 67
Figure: mV 100
